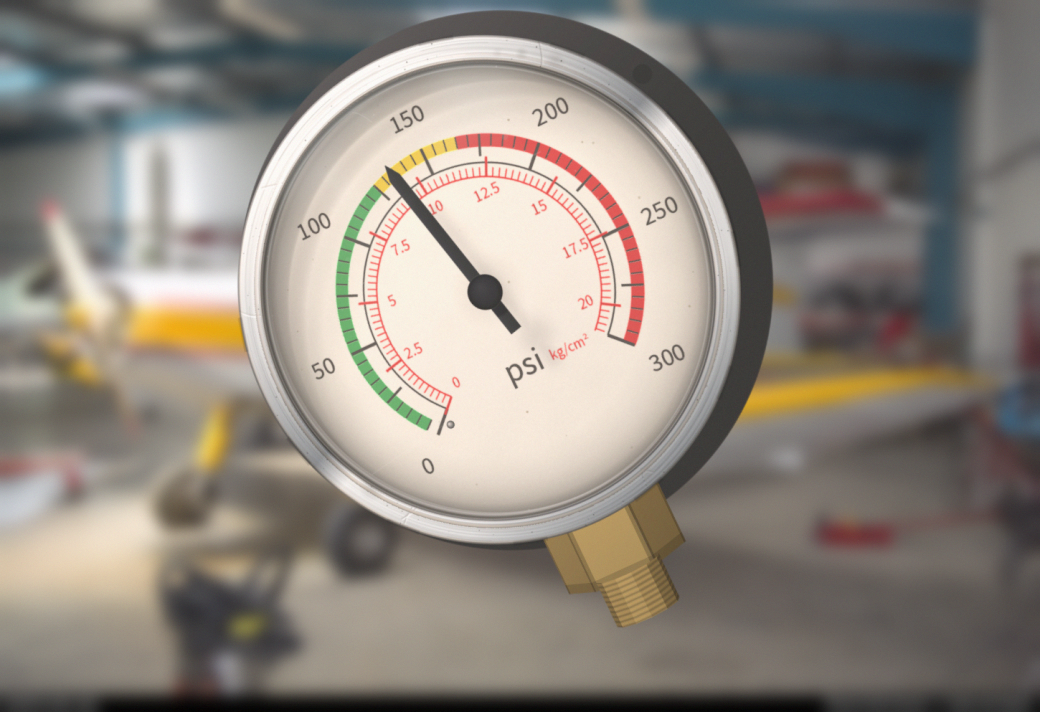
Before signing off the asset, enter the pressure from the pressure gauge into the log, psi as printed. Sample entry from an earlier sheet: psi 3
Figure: psi 135
